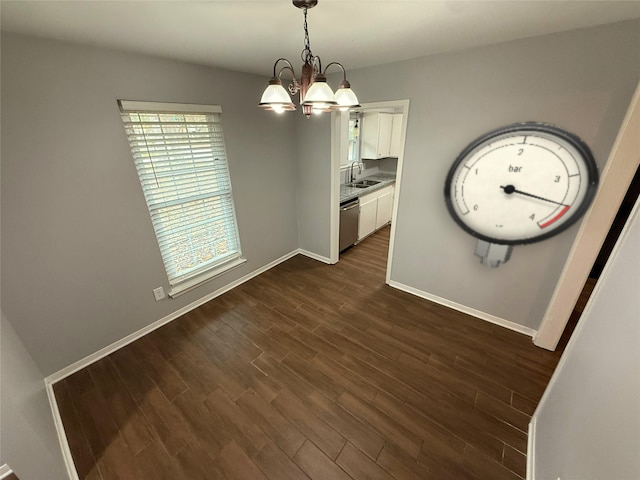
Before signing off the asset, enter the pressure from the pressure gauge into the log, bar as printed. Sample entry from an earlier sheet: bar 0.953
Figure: bar 3.5
